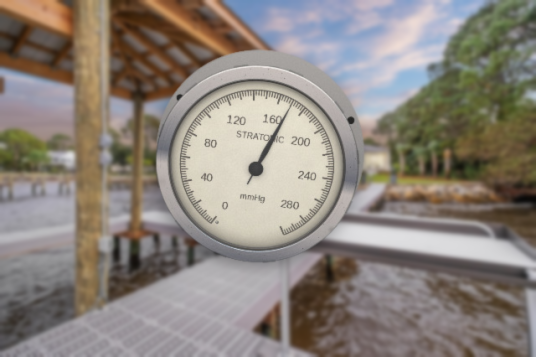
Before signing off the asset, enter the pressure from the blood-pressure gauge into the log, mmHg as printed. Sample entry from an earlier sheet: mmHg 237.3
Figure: mmHg 170
